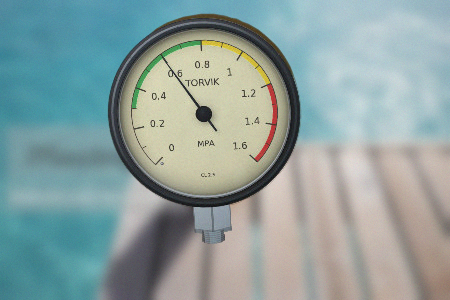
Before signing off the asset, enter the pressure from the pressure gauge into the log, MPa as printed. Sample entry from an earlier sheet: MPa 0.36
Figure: MPa 0.6
